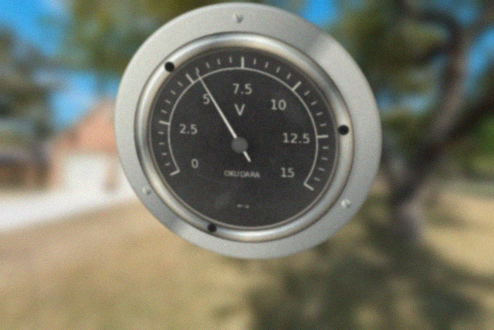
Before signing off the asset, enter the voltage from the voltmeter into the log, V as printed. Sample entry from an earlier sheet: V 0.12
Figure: V 5.5
